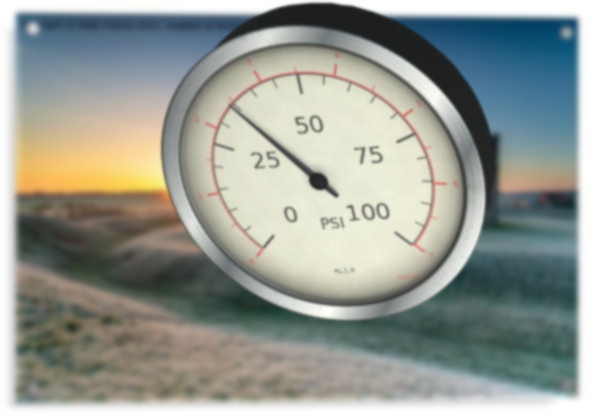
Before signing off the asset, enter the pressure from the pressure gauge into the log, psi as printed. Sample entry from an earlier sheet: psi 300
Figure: psi 35
